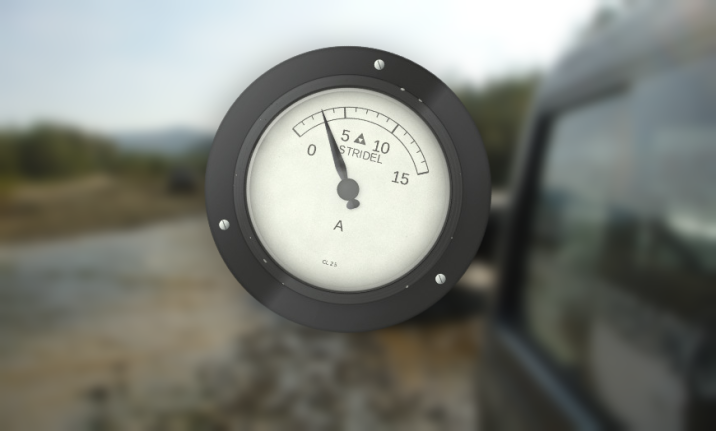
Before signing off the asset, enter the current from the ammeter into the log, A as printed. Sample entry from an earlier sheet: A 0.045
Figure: A 3
